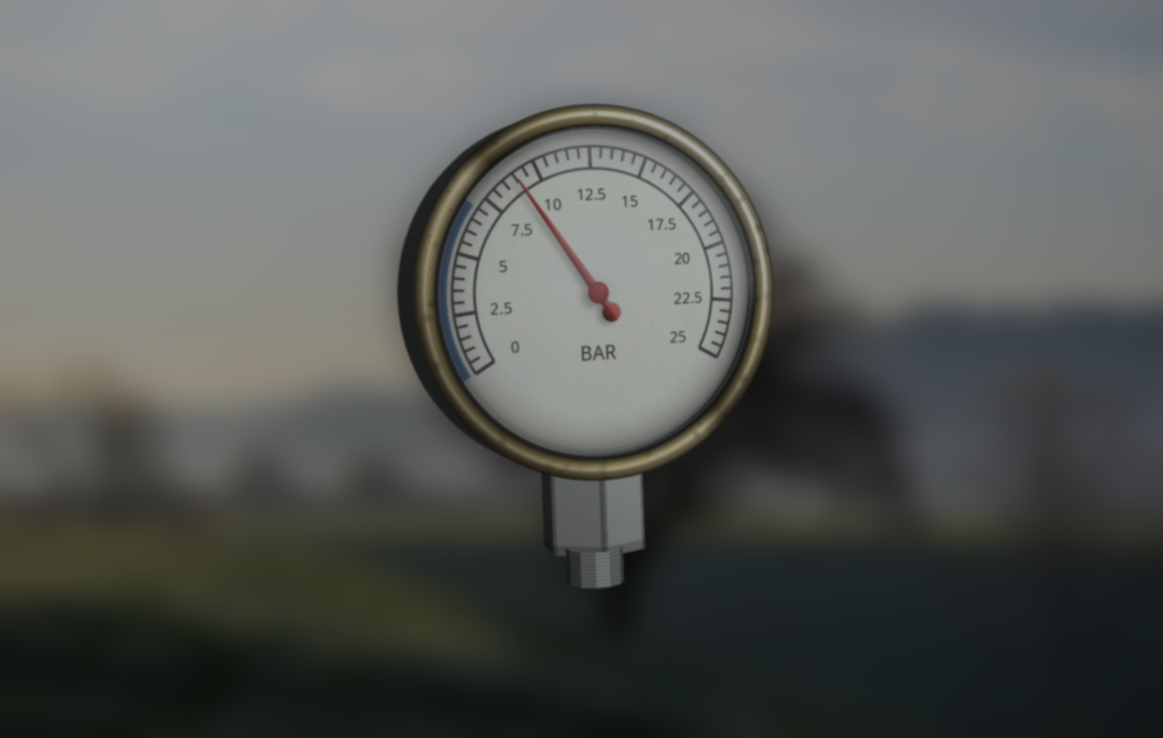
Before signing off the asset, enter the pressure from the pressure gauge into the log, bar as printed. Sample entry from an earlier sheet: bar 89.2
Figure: bar 9
